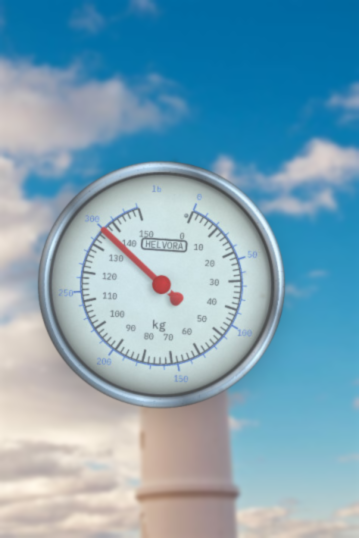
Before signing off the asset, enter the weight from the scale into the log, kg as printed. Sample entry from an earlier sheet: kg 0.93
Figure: kg 136
